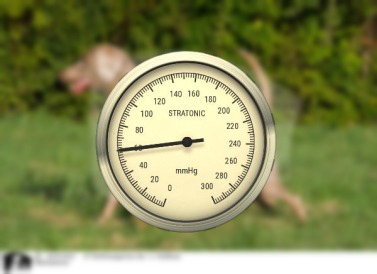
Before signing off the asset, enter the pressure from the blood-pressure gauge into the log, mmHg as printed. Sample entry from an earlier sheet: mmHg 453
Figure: mmHg 60
